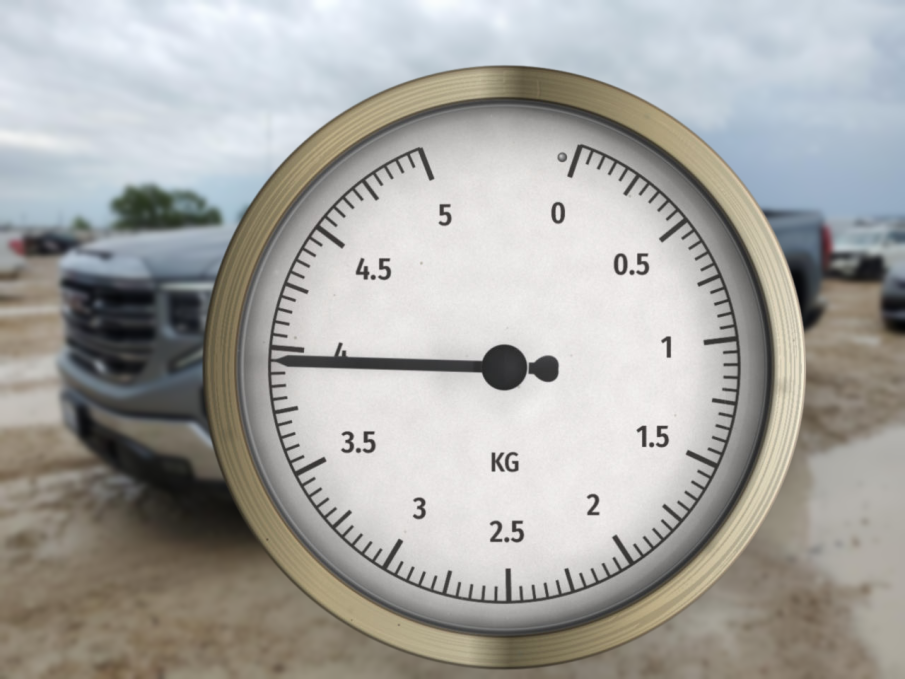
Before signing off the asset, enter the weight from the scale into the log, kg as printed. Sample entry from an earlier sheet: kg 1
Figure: kg 3.95
